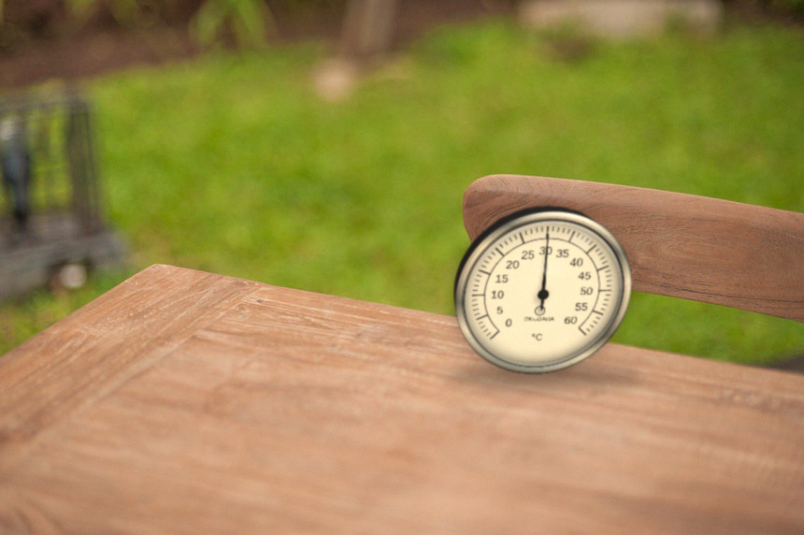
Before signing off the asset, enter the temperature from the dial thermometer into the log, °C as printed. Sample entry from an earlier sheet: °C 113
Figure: °C 30
